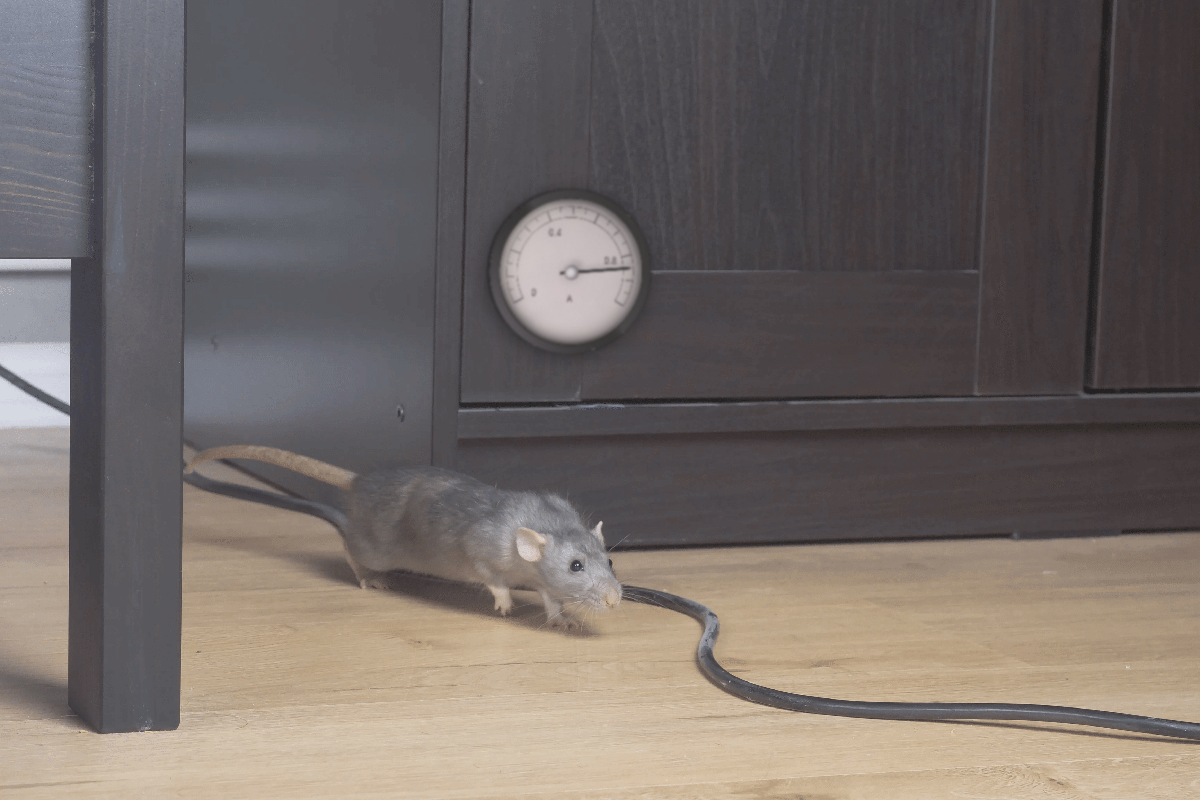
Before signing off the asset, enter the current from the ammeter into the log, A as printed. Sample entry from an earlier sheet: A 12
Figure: A 0.85
